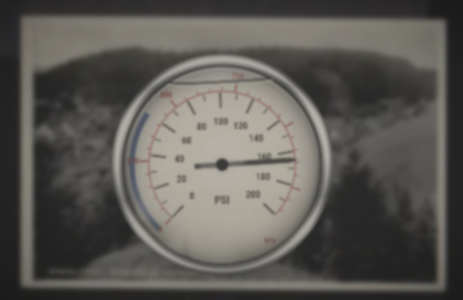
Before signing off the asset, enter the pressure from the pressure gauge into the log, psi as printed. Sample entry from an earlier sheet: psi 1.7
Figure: psi 165
